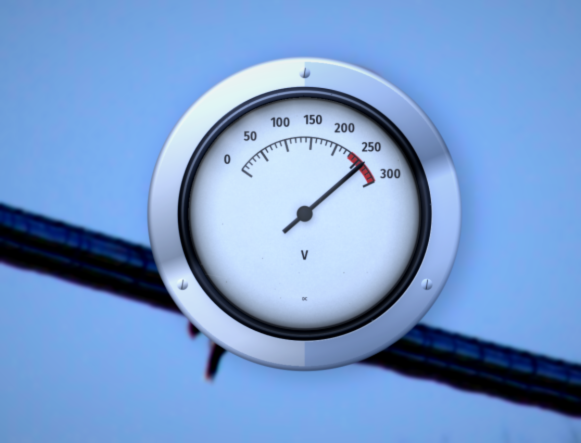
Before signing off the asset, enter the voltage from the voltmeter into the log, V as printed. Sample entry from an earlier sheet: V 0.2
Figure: V 260
